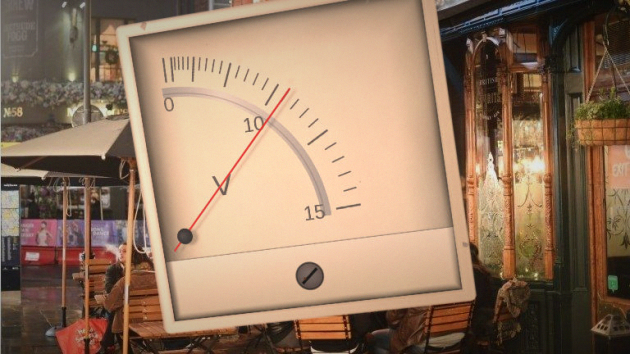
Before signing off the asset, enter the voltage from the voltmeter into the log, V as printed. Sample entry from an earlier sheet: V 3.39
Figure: V 10.5
